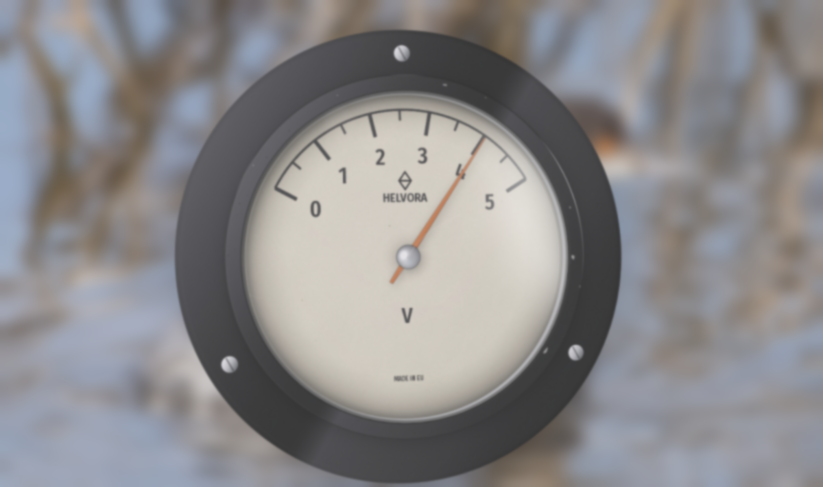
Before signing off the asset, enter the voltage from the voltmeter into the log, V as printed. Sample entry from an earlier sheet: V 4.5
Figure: V 4
